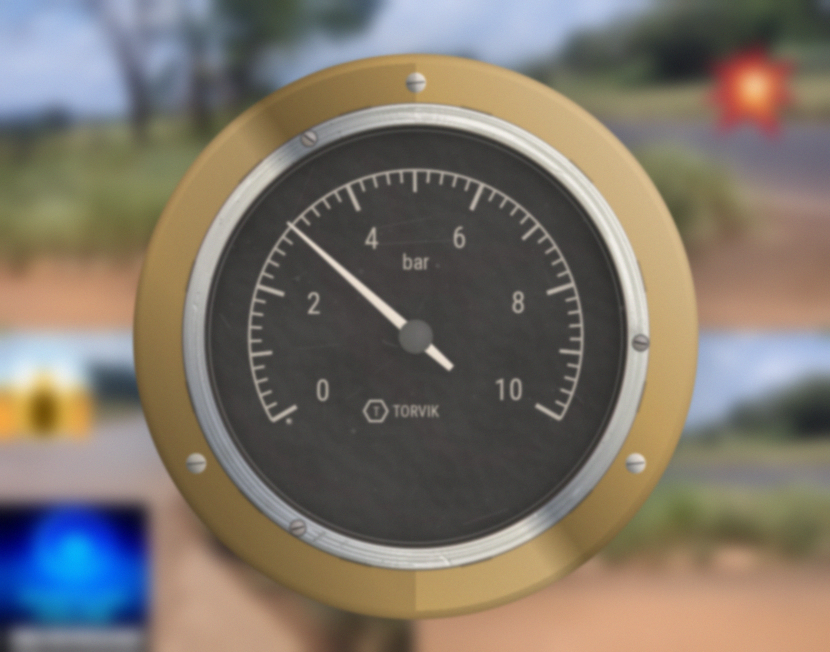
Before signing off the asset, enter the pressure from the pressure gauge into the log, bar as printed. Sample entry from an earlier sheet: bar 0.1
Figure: bar 3
